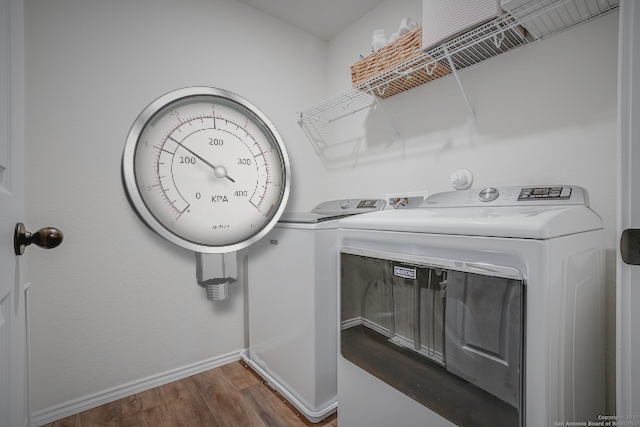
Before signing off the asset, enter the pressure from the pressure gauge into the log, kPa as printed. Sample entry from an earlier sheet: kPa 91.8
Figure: kPa 120
